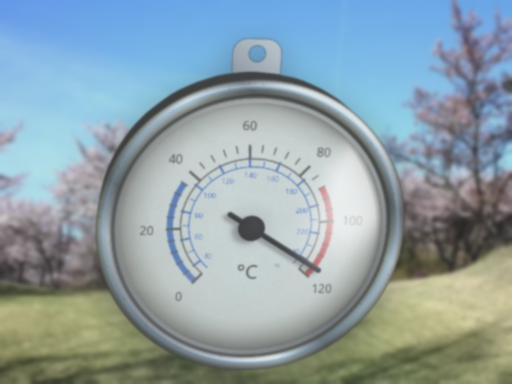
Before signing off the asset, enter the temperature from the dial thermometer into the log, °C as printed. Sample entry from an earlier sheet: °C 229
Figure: °C 116
